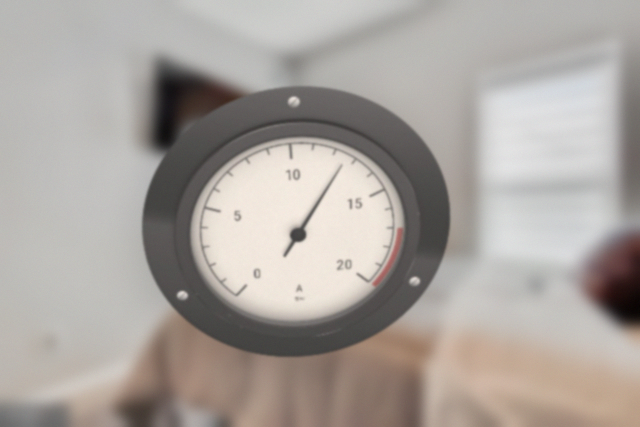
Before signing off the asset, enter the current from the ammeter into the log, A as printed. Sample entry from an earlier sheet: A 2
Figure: A 12.5
